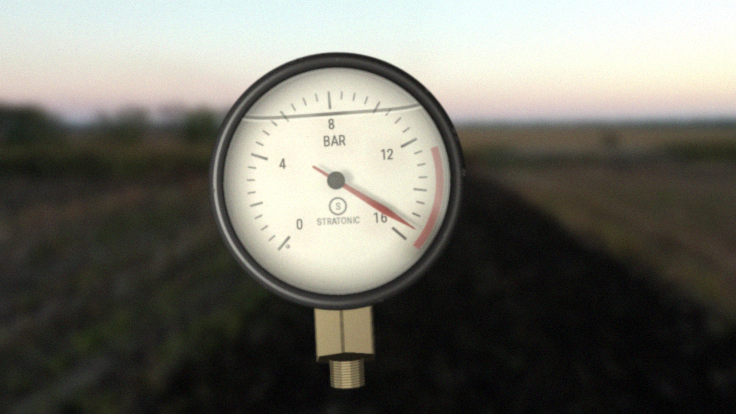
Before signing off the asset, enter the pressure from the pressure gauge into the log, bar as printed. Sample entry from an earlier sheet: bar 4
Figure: bar 15.5
